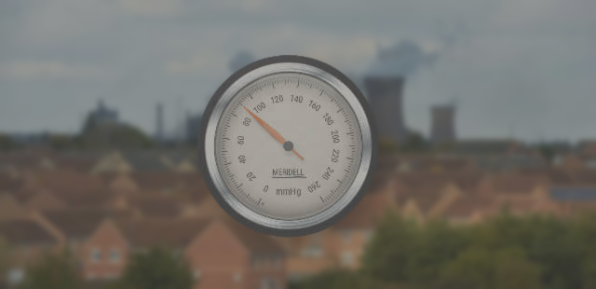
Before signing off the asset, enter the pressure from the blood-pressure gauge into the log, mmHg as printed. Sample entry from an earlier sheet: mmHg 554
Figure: mmHg 90
